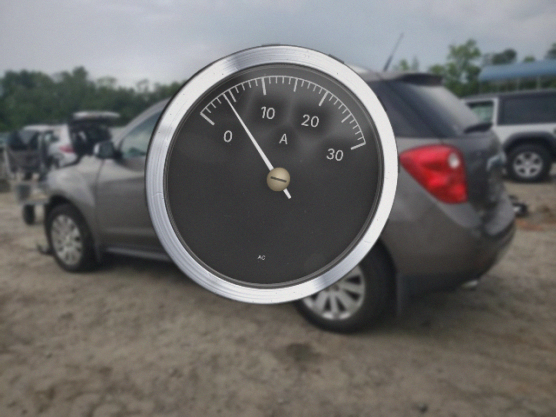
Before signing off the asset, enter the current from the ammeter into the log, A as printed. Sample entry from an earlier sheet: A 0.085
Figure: A 4
